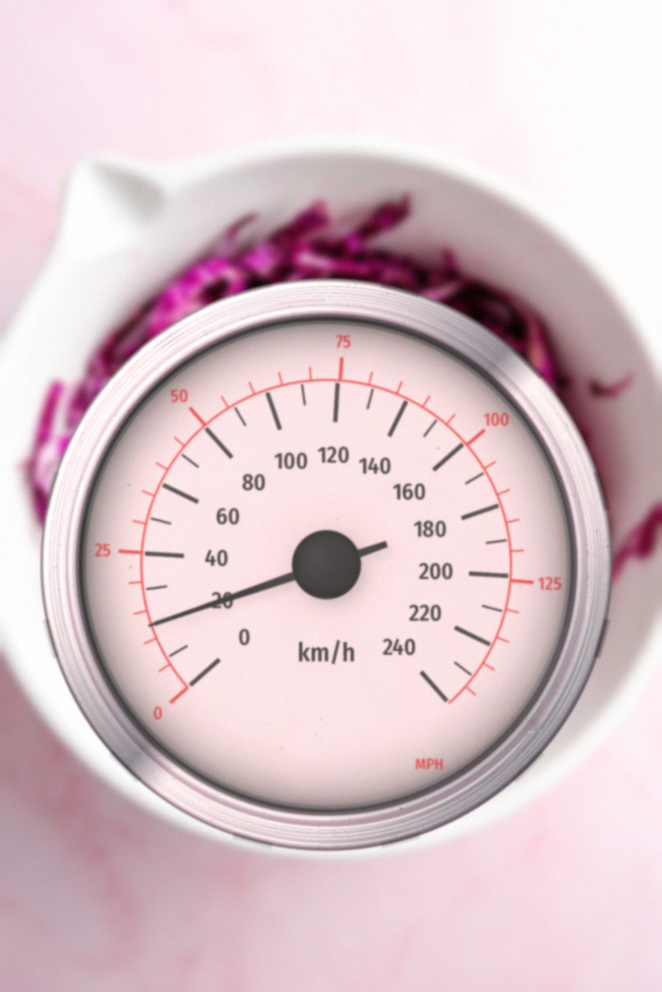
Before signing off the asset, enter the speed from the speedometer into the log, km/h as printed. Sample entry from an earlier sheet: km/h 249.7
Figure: km/h 20
